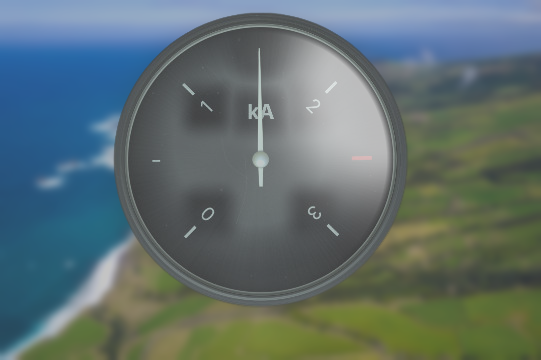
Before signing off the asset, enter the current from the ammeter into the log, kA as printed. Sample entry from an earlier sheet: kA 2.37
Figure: kA 1.5
